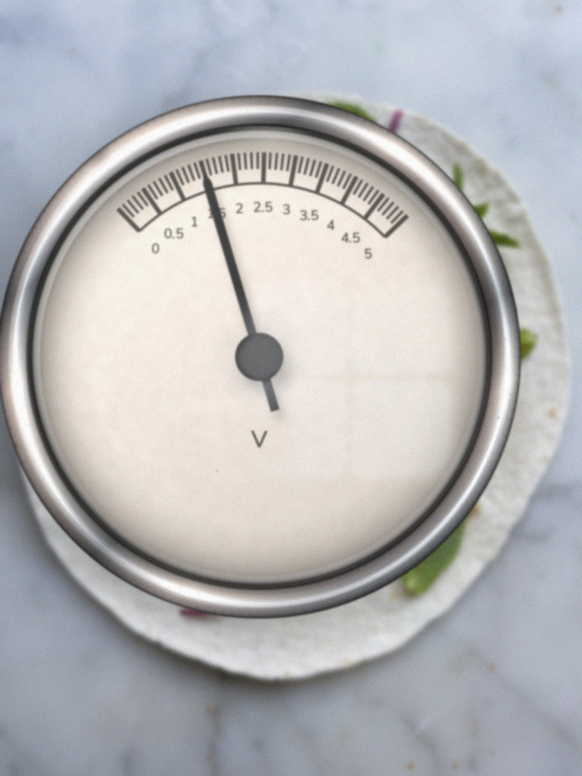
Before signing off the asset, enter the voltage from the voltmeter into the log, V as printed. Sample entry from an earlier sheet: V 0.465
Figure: V 1.5
